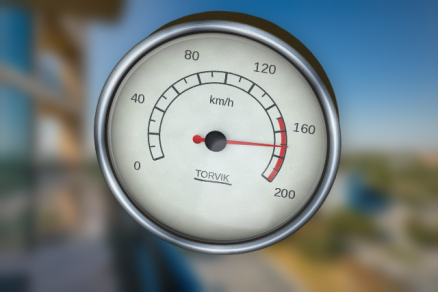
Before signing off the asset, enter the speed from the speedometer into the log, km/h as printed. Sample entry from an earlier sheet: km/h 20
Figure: km/h 170
